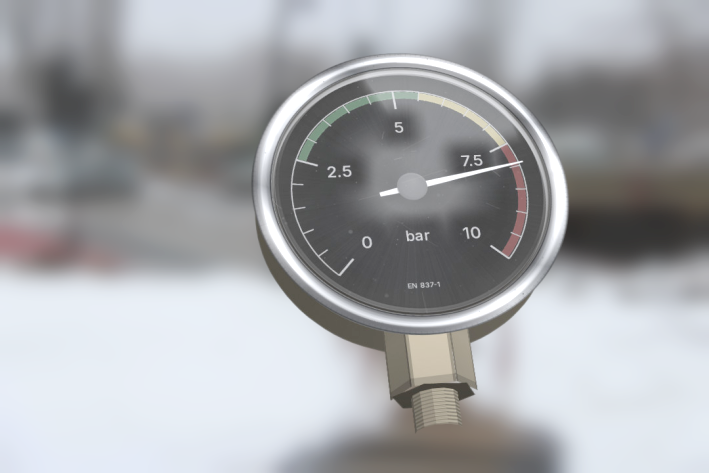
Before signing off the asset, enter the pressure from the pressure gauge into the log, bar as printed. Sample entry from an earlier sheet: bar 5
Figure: bar 8
